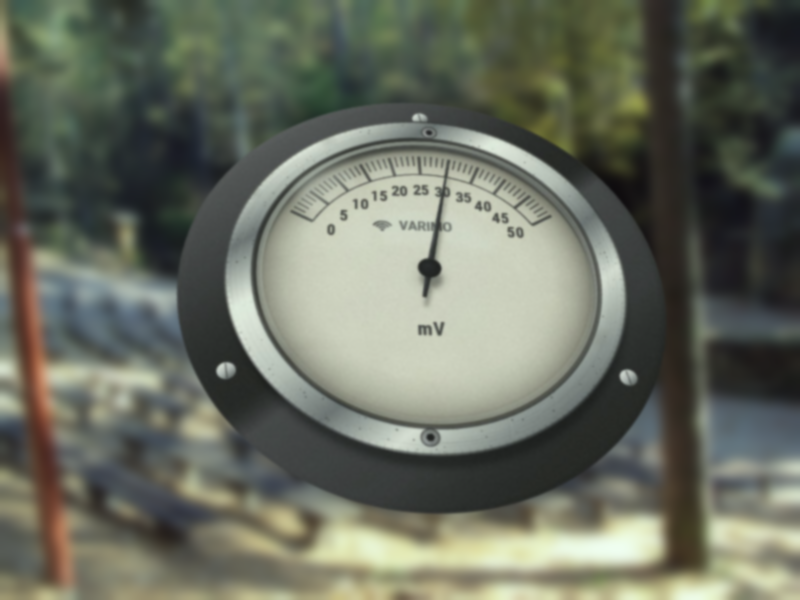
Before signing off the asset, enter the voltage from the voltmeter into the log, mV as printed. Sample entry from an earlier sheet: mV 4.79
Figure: mV 30
